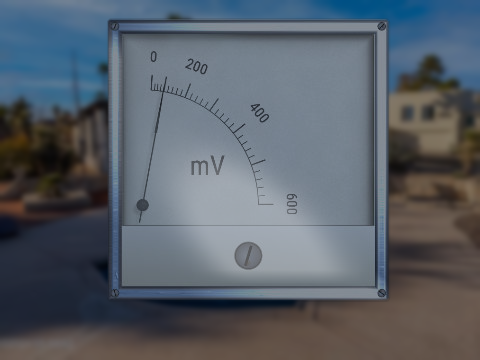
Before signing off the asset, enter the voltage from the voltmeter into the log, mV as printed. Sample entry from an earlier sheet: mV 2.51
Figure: mV 100
